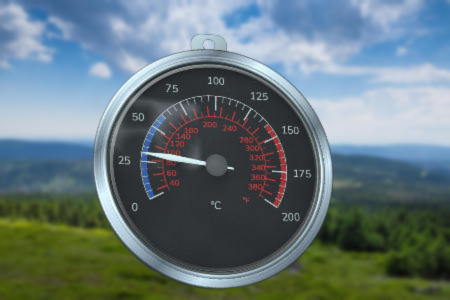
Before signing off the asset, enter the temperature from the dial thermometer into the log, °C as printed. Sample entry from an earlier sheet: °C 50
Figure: °C 30
